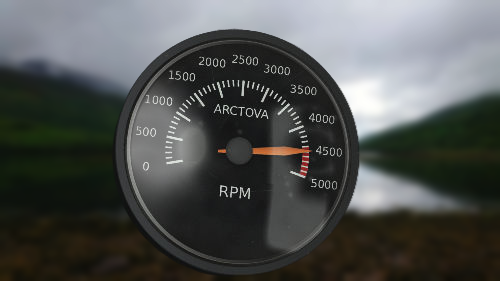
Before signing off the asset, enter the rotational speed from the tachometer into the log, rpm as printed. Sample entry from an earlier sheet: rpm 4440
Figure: rpm 4500
